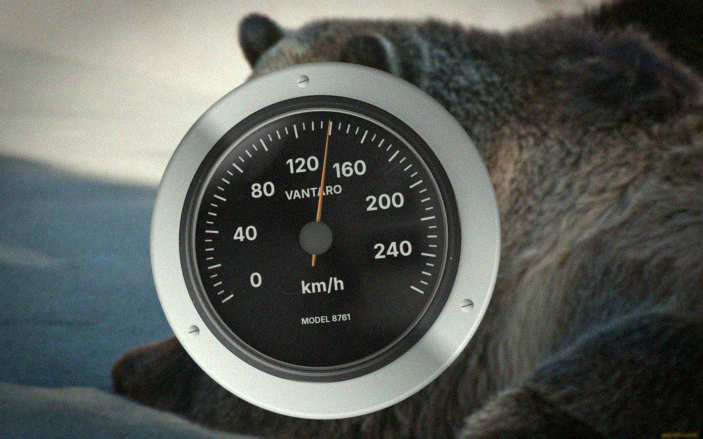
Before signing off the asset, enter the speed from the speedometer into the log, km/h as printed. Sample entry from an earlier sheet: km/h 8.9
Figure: km/h 140
